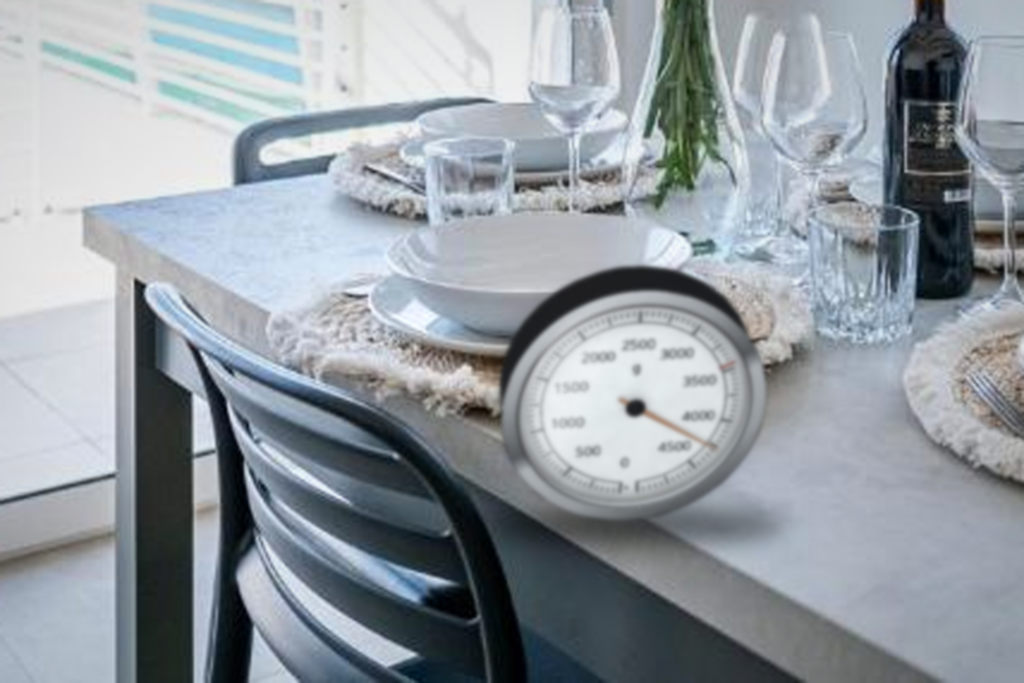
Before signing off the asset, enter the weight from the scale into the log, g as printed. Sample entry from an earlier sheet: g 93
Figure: g 4250
